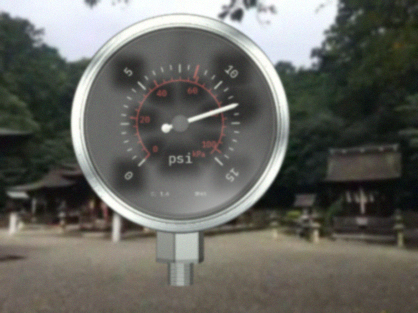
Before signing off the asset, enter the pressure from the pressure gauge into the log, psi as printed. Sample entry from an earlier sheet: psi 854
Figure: psi 11.5
